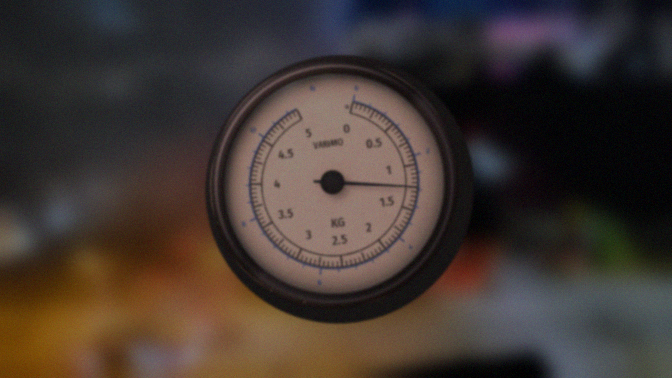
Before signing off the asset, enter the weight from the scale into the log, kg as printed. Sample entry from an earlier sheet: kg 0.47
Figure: kg 1.25
